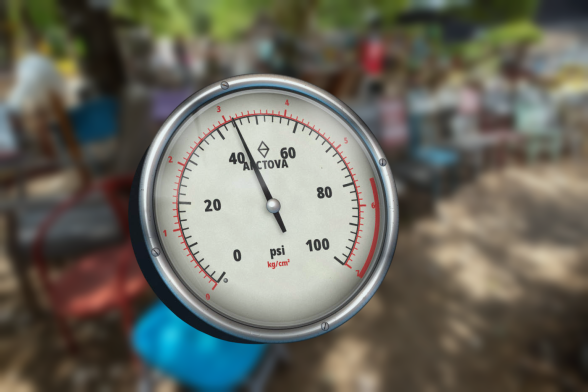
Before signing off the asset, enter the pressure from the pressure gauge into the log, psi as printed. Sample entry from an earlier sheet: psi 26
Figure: psi 44
